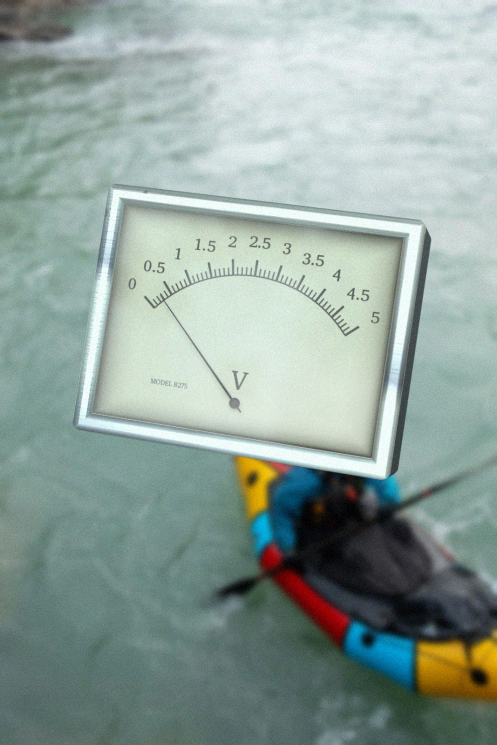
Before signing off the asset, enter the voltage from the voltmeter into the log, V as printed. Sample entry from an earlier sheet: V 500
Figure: V 0.3
